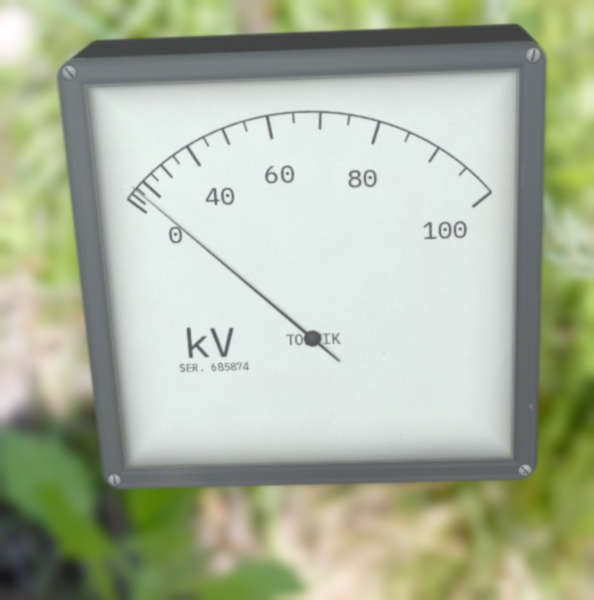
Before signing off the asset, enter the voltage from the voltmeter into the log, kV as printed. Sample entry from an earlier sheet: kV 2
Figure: kV 15
